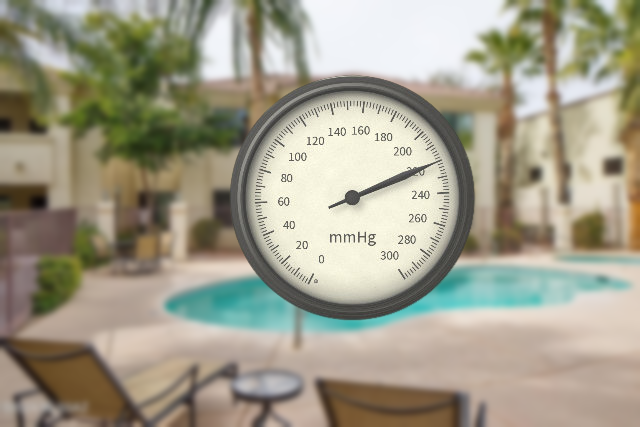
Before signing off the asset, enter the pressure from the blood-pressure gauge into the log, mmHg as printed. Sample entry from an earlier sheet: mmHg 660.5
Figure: mmHg 220
